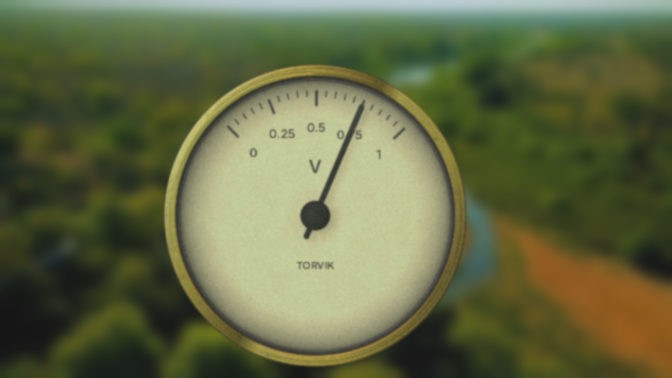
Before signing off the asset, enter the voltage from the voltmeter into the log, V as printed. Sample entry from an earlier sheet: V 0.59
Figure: V 0.75
